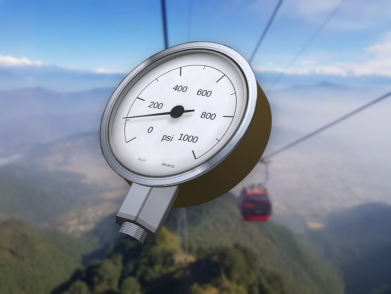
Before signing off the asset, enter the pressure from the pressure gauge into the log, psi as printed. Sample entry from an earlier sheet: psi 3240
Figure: psi 100
